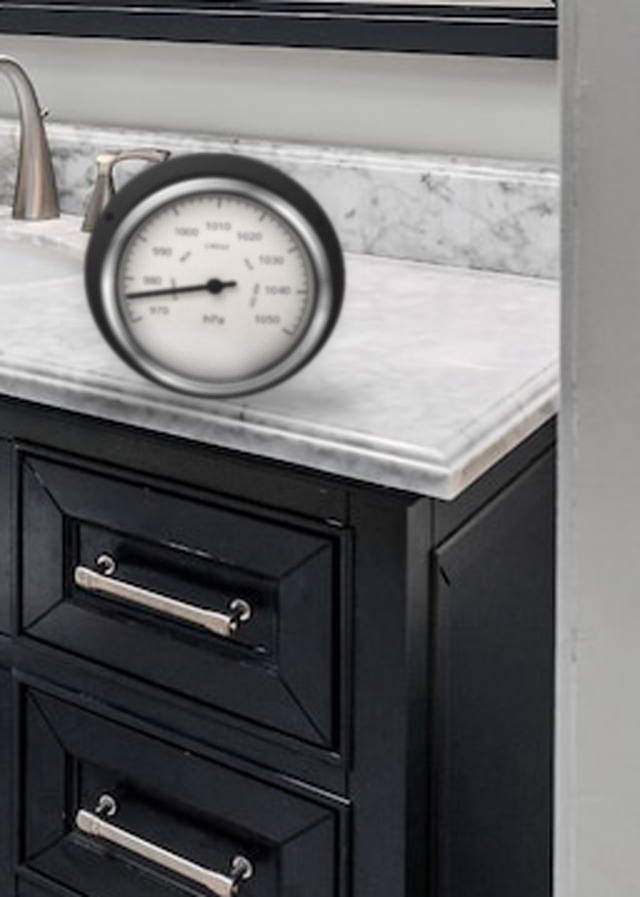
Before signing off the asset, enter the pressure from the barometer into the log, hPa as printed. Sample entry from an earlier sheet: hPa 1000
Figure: hPa 976
